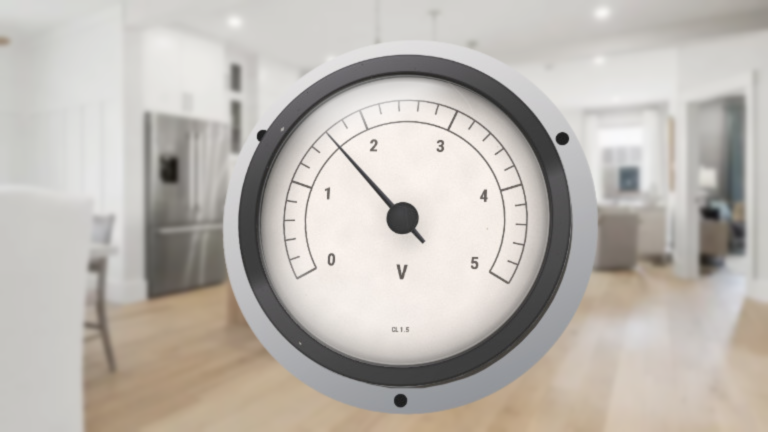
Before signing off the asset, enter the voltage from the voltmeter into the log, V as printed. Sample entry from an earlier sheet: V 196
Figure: V 1.6
